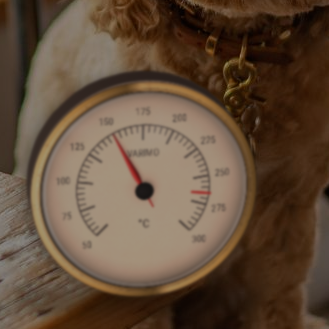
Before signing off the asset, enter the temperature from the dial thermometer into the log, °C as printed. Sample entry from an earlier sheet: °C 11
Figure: °C 150
